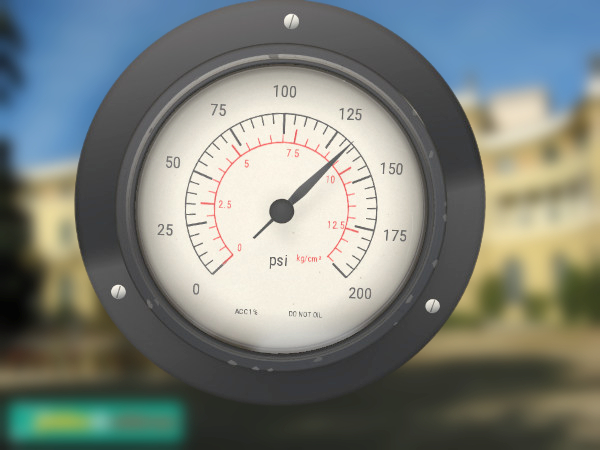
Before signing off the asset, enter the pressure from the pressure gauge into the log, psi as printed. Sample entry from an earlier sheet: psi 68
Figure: psi 132.5
